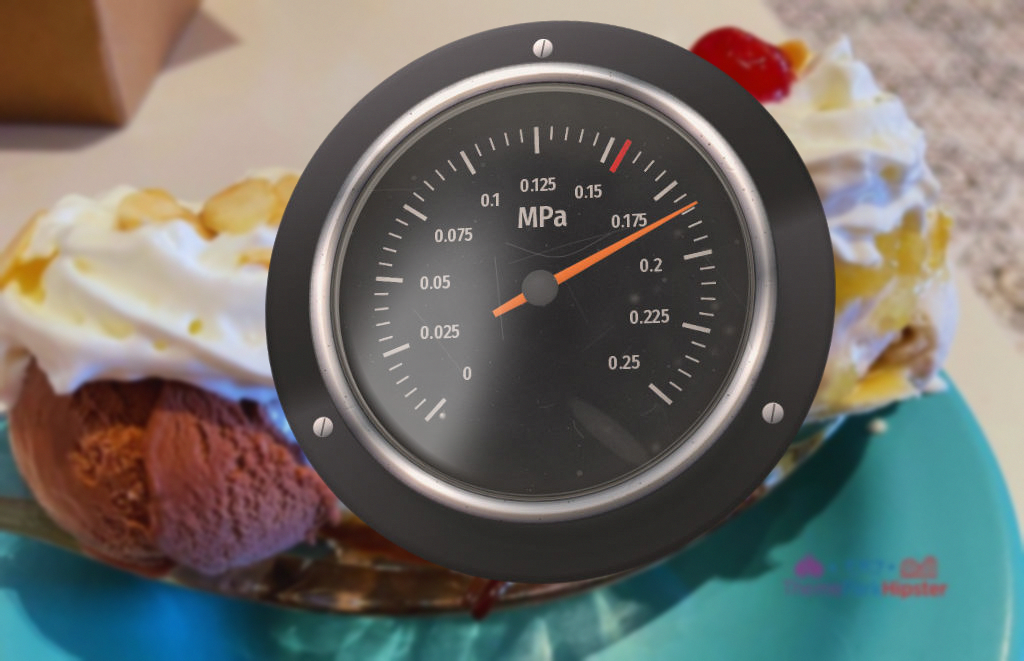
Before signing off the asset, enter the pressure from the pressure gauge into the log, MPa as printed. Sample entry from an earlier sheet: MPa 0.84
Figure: MPa 0.185
